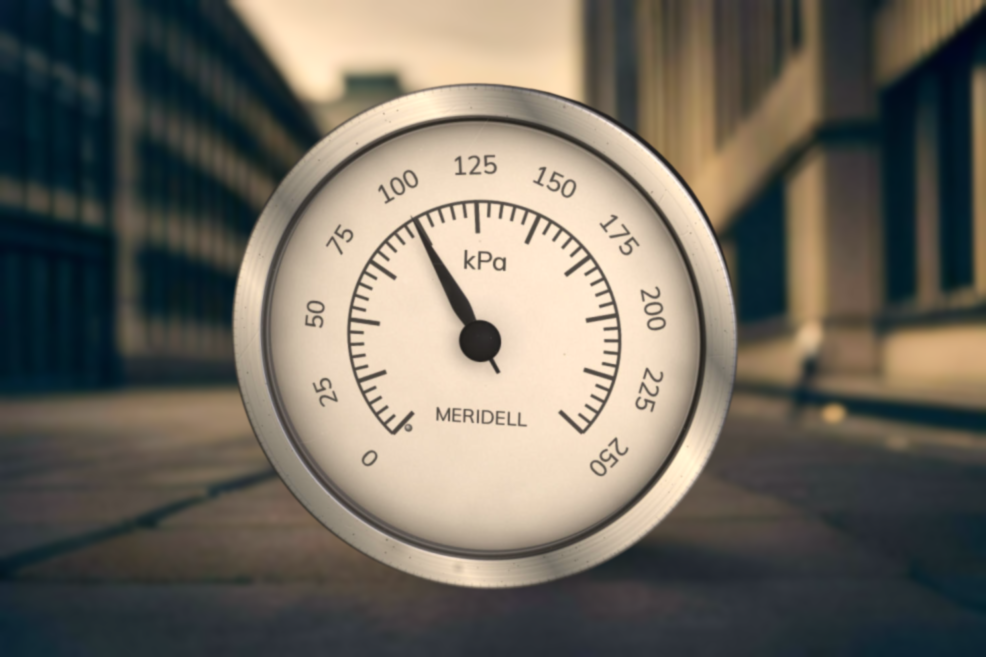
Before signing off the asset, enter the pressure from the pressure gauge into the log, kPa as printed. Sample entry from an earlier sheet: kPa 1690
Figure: kPa 100
